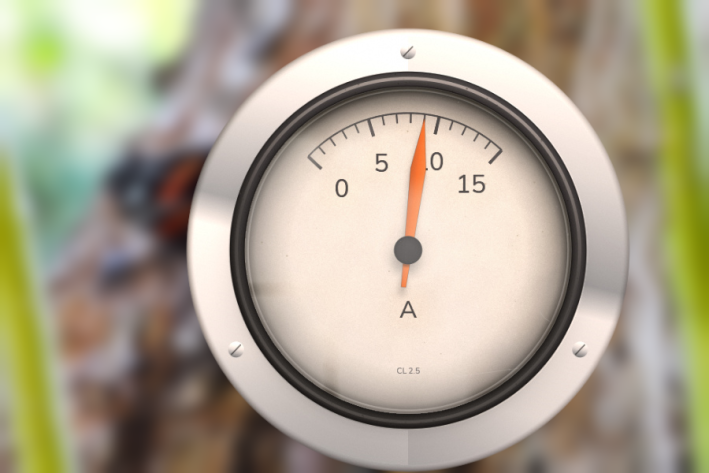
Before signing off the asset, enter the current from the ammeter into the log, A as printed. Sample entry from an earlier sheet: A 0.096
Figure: A 9
